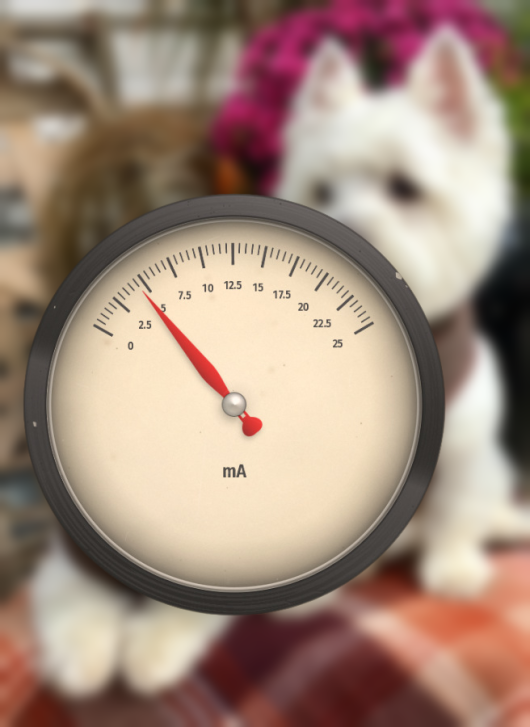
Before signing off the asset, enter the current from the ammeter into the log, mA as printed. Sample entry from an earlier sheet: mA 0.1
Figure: mA 4.5
